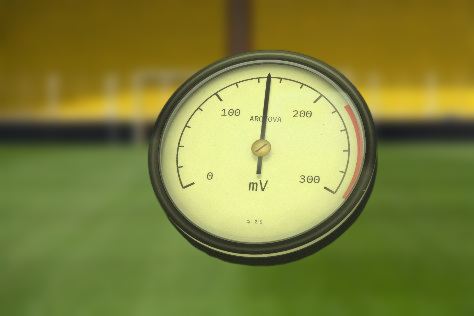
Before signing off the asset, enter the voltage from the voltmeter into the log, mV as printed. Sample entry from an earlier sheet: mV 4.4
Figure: mV 150
